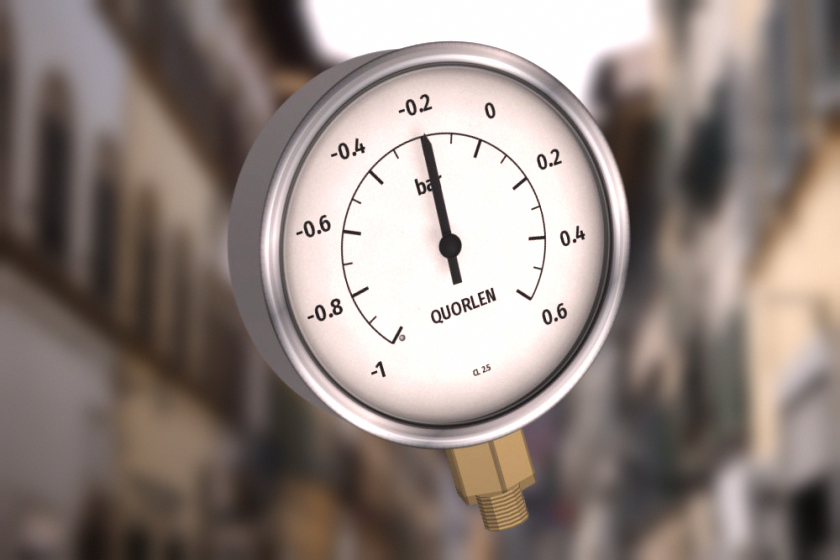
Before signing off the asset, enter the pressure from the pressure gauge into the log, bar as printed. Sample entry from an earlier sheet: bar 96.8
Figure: bar -0.2
